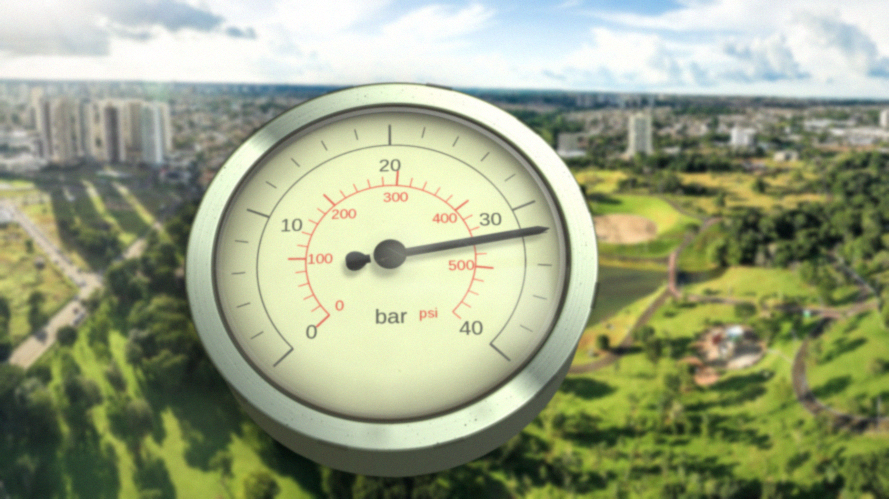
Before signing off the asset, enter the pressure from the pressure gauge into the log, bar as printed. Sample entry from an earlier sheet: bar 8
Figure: bar 32
